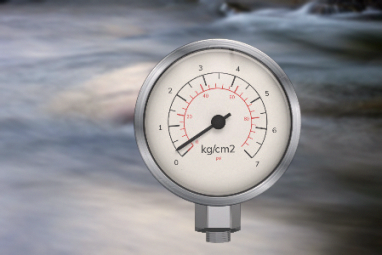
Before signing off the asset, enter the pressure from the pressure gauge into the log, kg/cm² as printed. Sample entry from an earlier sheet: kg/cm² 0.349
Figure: kg/cm² 0.25
